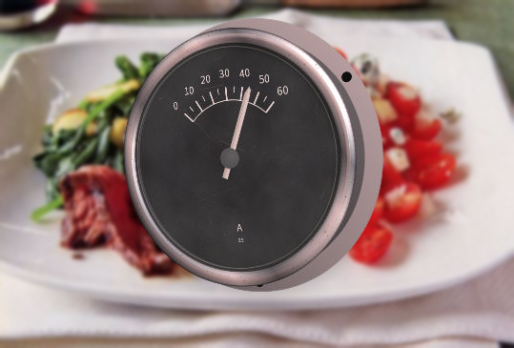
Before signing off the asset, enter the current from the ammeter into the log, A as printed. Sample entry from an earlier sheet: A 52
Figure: A 45
